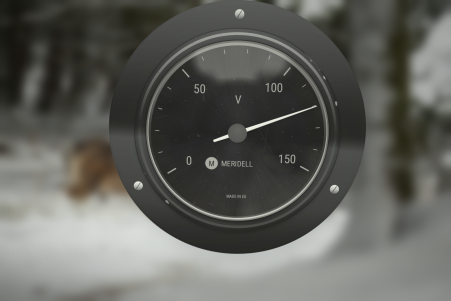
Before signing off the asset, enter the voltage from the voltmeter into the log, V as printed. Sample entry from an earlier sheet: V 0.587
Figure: V 120
